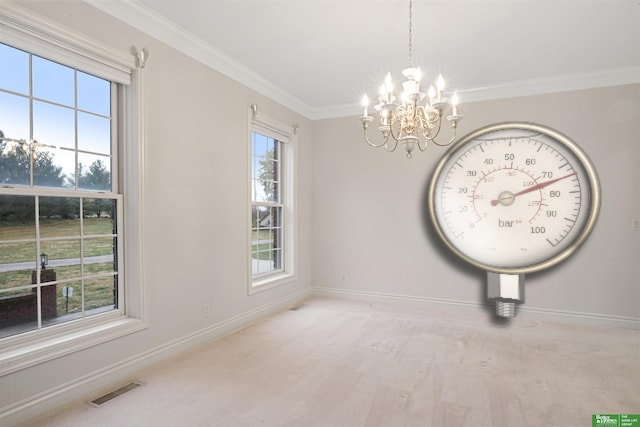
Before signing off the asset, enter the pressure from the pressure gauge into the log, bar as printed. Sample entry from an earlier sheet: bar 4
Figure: bar 74
